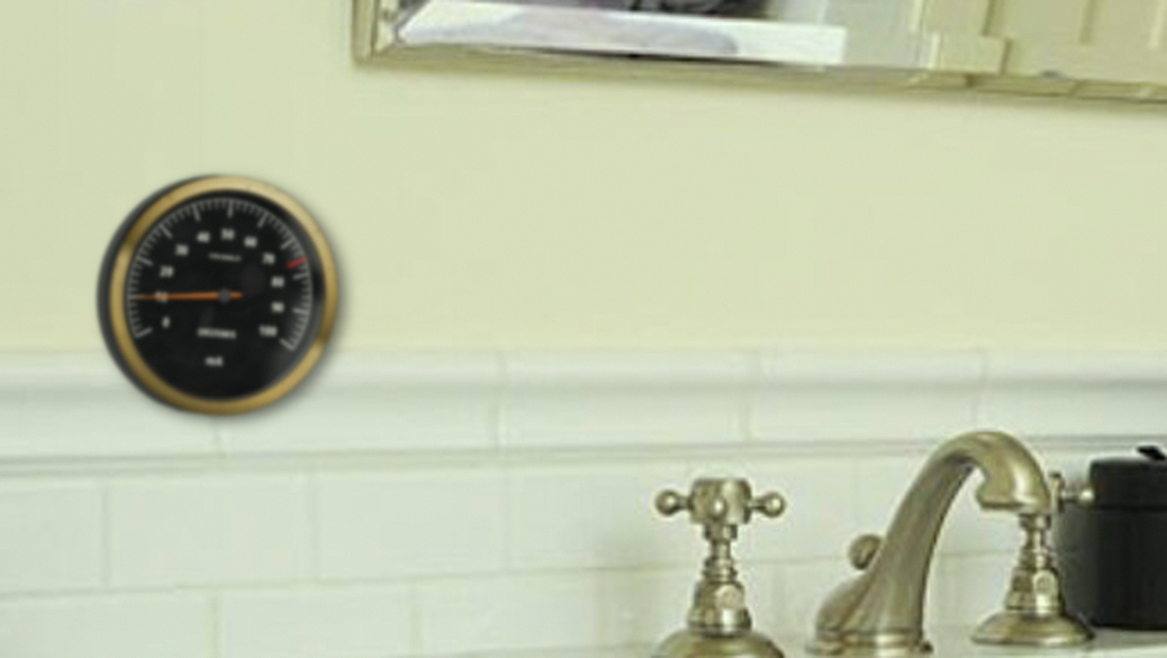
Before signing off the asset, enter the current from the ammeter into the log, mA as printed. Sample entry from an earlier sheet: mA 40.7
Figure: mA 10
